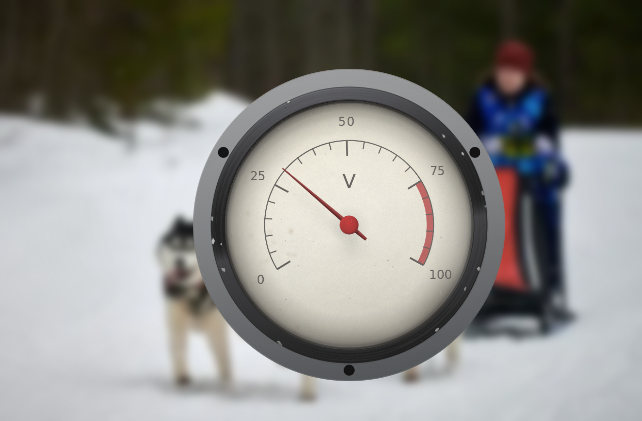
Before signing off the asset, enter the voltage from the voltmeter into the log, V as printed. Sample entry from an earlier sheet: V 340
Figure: V 30
